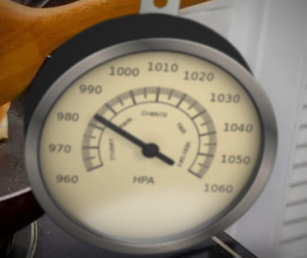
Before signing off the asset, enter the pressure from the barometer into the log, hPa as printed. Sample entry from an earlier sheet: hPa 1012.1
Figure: hPa 985
